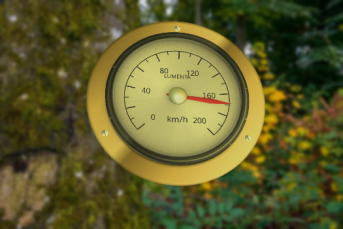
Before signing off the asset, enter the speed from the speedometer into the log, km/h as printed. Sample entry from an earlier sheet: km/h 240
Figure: km/h 170
